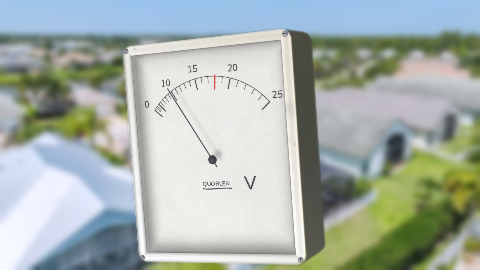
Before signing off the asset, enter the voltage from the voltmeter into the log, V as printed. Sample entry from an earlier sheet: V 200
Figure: V 10
